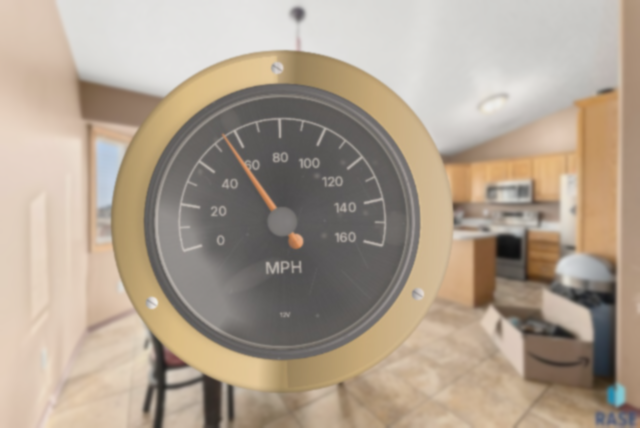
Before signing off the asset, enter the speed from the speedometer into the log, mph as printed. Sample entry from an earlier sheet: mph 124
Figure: mph 55
